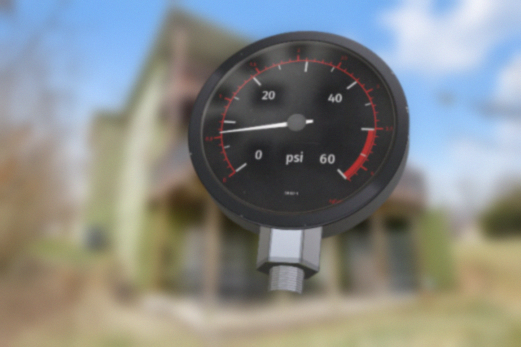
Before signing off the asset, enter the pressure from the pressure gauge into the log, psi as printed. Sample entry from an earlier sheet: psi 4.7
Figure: psi 7.5
